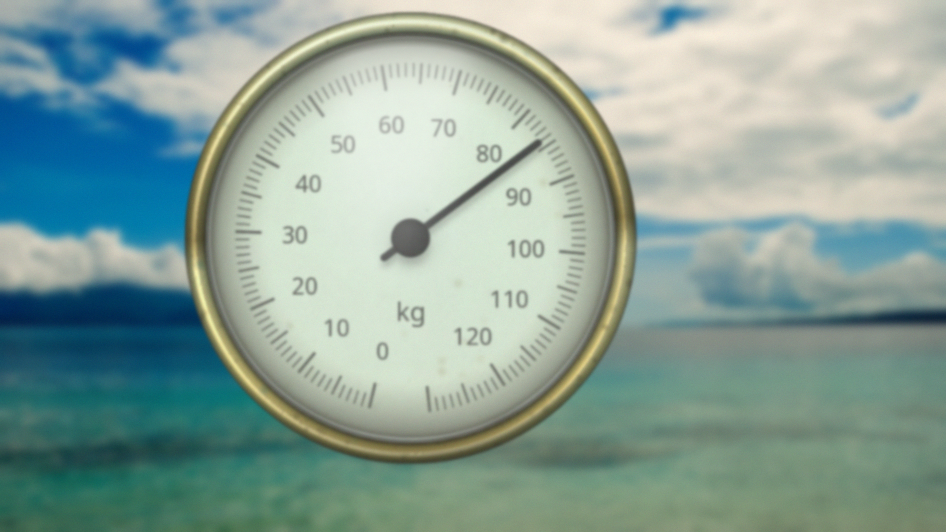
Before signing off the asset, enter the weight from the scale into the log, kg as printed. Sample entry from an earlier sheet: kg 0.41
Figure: kg 84
